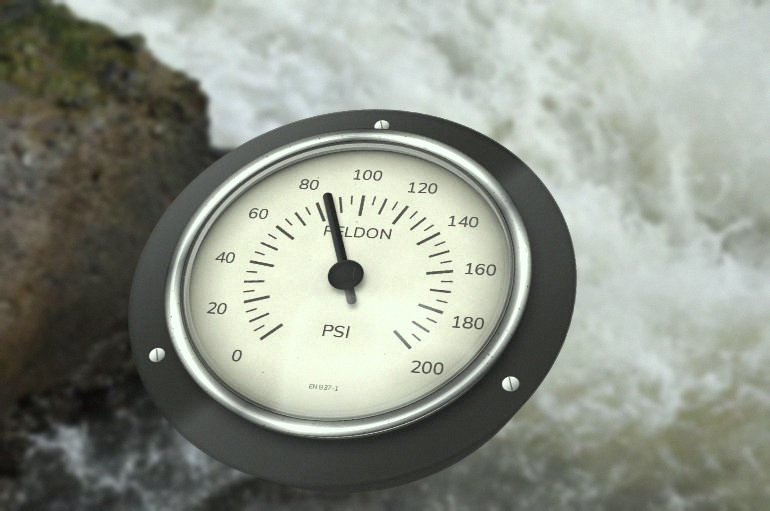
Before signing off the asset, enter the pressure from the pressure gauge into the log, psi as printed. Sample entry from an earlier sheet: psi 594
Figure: psi 85
